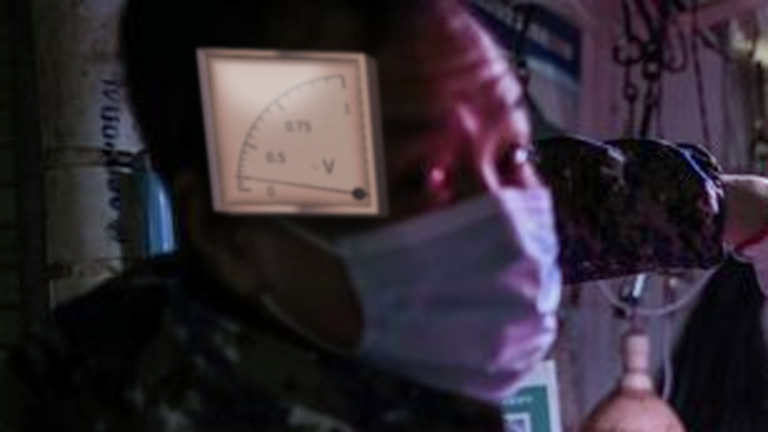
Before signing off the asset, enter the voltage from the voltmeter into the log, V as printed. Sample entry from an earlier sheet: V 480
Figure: V 0.25
